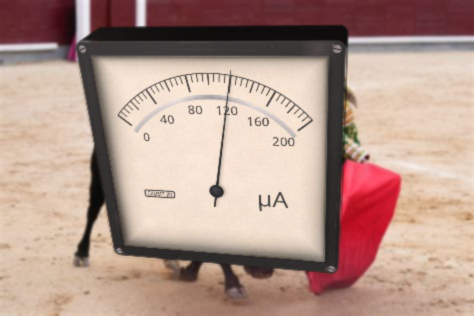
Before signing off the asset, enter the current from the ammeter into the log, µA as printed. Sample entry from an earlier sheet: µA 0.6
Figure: µA 120
